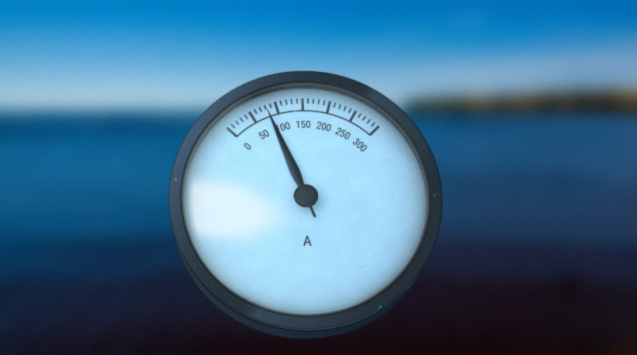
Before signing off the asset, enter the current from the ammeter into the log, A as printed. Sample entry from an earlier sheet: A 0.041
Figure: A 80
